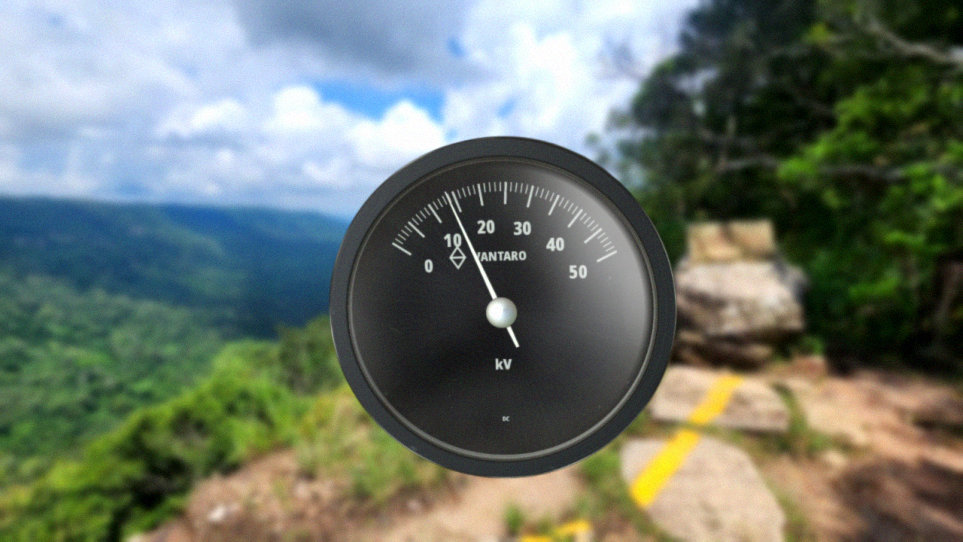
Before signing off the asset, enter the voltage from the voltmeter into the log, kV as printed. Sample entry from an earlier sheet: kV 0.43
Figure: kV 14
